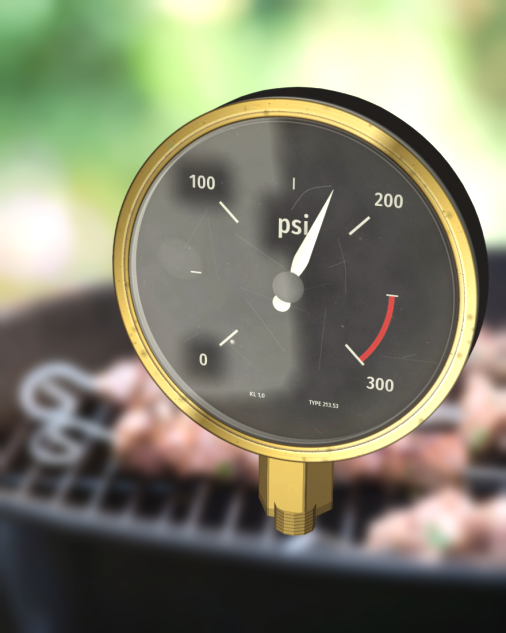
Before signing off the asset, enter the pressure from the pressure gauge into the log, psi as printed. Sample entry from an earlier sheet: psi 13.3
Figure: psi 175
